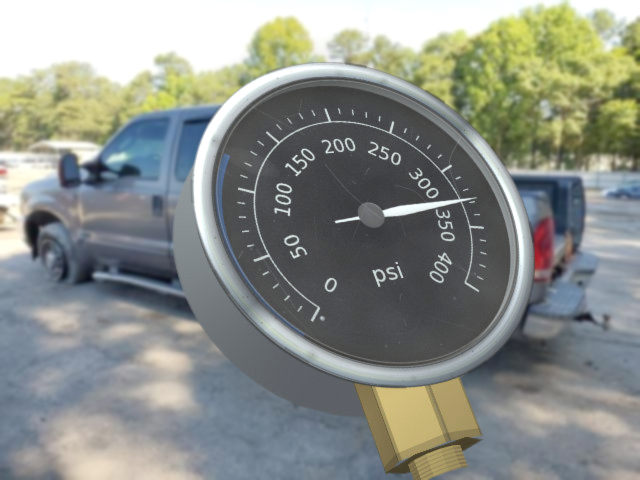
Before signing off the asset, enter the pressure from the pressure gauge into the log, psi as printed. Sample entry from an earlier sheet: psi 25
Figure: psi 330
